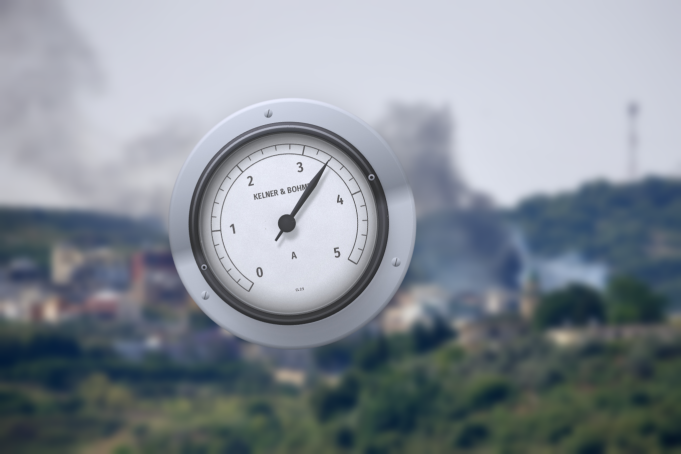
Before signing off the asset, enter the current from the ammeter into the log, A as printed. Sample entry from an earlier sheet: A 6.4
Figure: A 3.4
